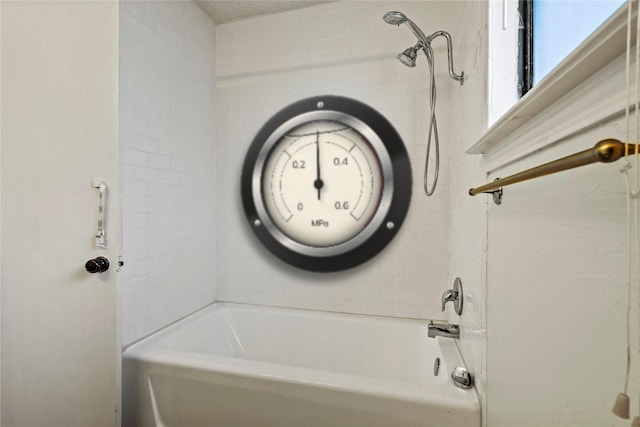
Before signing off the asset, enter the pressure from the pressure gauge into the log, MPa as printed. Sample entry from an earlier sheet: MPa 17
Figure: MPa 0.3
